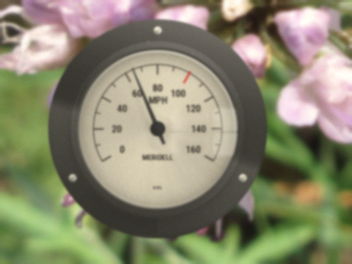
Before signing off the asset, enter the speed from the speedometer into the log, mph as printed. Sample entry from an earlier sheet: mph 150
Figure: mph 65
